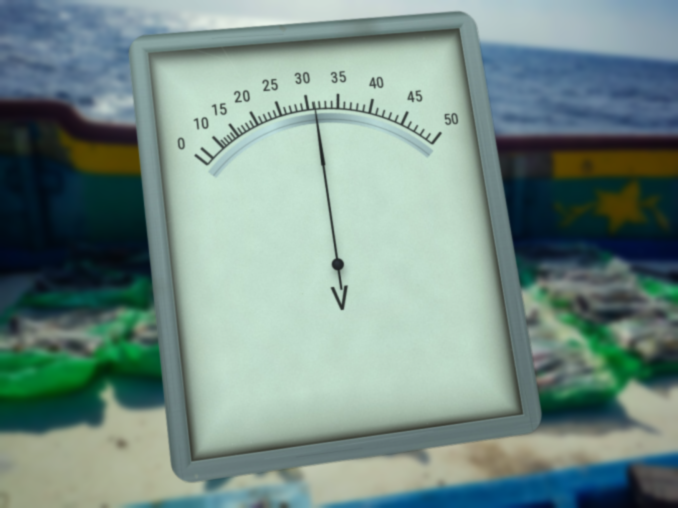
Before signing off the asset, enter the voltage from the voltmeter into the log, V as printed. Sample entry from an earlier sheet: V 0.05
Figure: V 31
